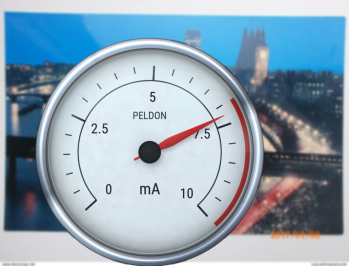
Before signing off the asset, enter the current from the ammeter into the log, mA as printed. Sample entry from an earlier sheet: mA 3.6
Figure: mA 7.25
